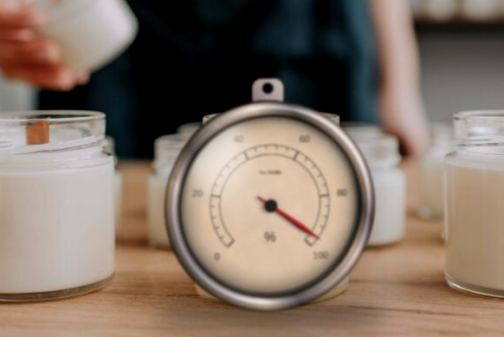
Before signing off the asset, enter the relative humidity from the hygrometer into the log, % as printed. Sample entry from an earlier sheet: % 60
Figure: % 96
